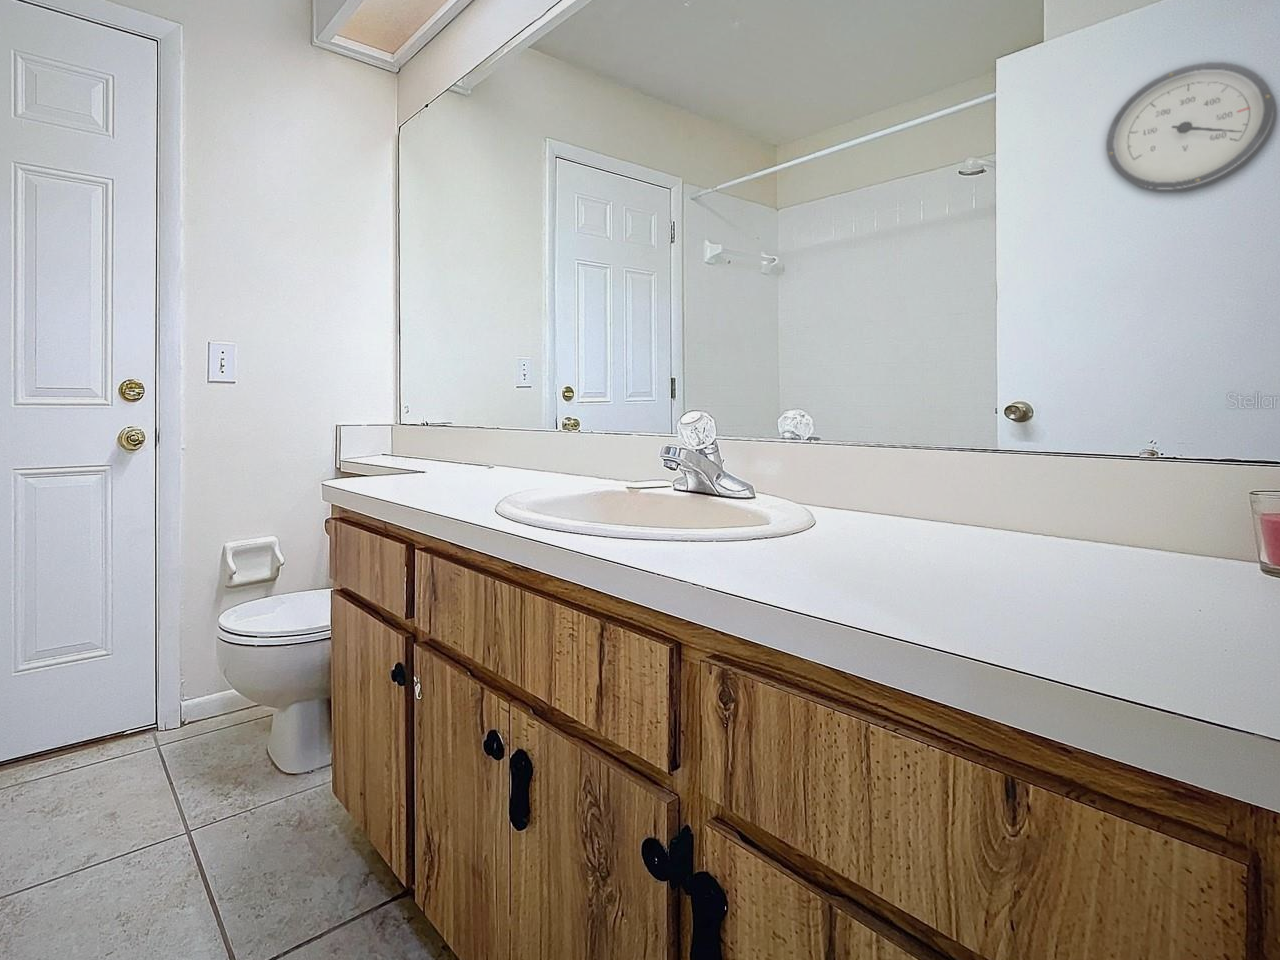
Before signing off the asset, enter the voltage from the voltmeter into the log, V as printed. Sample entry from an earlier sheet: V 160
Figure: V 575
